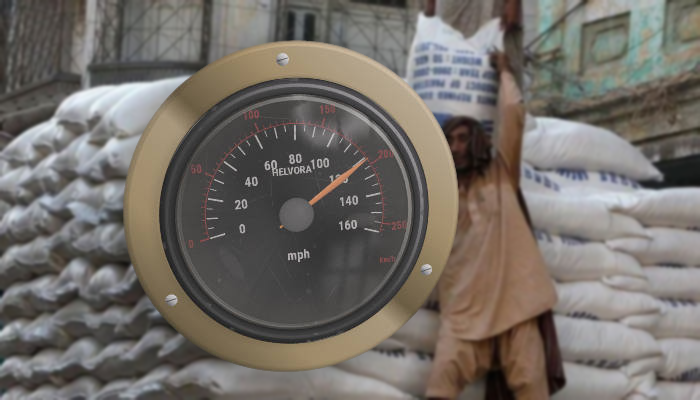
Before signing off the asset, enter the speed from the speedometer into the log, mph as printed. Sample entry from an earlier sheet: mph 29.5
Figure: mph 120
